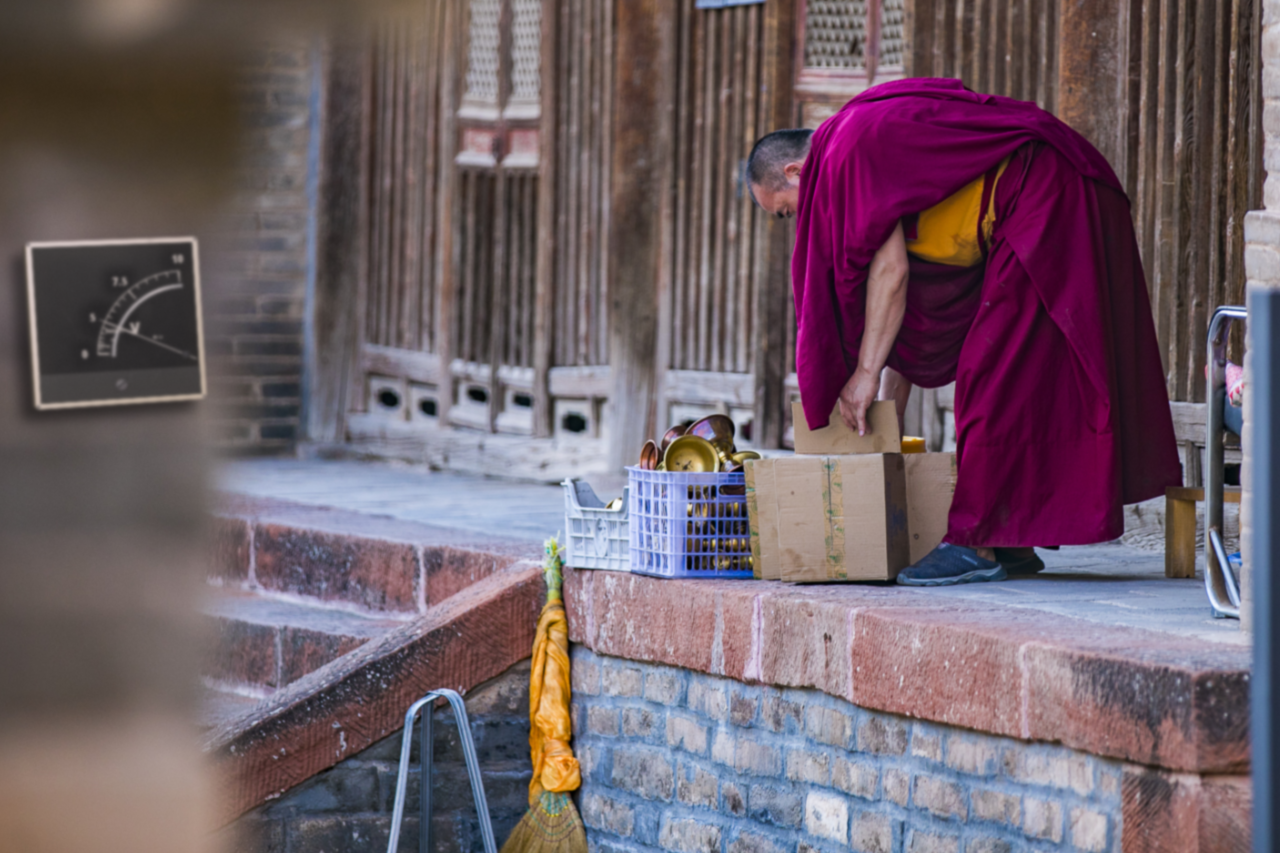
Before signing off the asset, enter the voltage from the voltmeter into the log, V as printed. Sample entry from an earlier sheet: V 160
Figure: V 5
